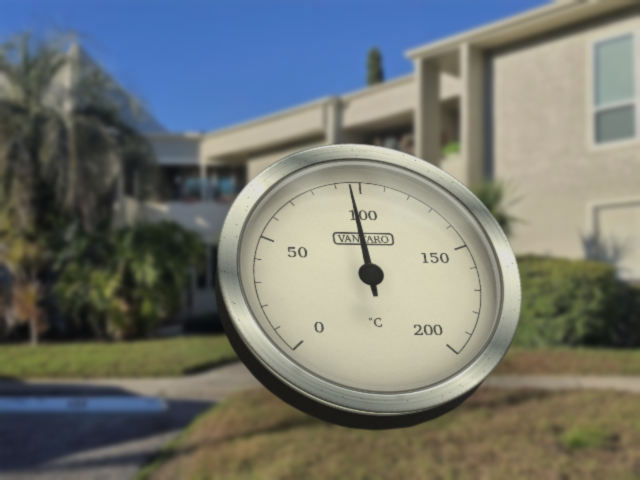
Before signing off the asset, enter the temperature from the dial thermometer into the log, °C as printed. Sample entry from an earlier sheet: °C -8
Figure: °C 95
